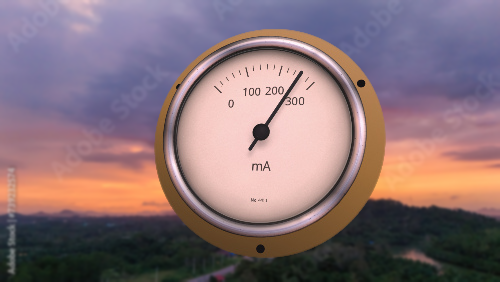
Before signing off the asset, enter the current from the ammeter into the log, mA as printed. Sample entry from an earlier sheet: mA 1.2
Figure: mA 260
